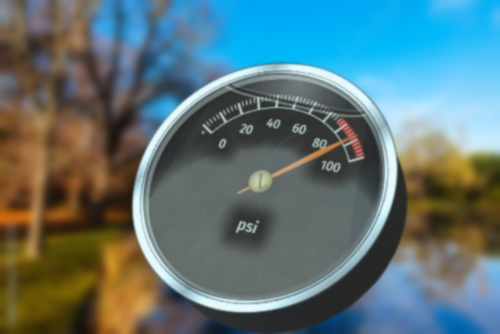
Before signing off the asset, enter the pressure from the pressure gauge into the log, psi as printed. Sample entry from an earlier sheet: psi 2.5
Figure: psi 90
